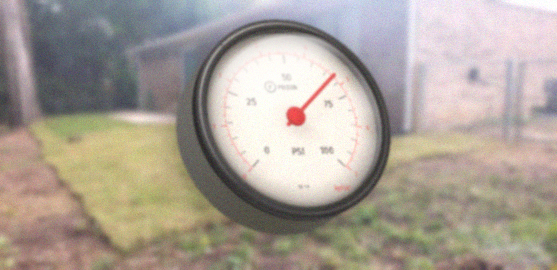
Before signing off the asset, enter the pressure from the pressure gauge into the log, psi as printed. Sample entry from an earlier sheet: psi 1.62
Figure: psi 67.5
